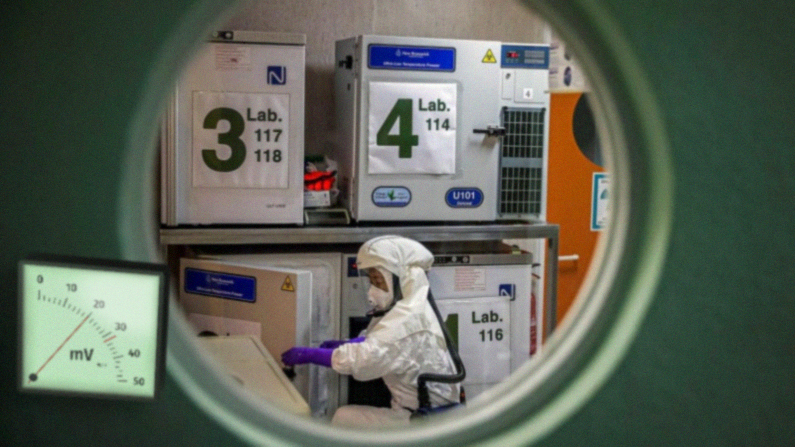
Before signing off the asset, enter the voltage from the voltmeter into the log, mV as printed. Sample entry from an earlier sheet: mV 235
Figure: mV 20
